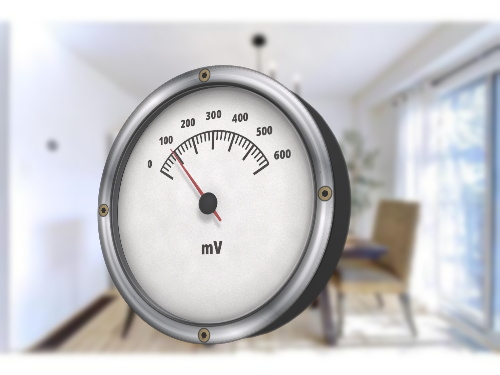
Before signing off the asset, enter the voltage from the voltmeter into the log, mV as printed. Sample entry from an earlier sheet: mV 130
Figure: mV 100
